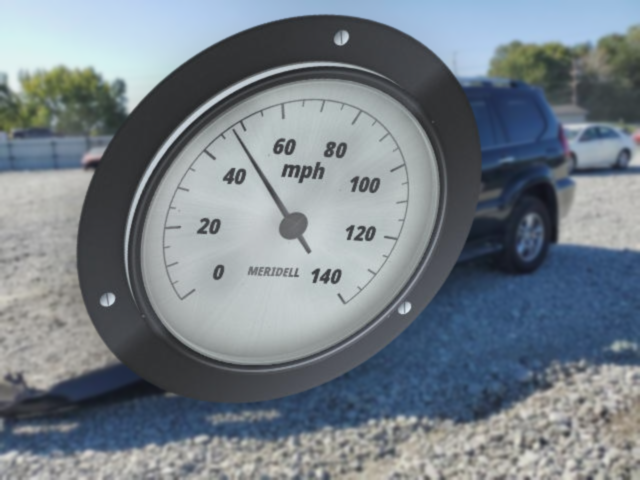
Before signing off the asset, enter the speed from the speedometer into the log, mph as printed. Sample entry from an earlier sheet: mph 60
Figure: mph 47.5
